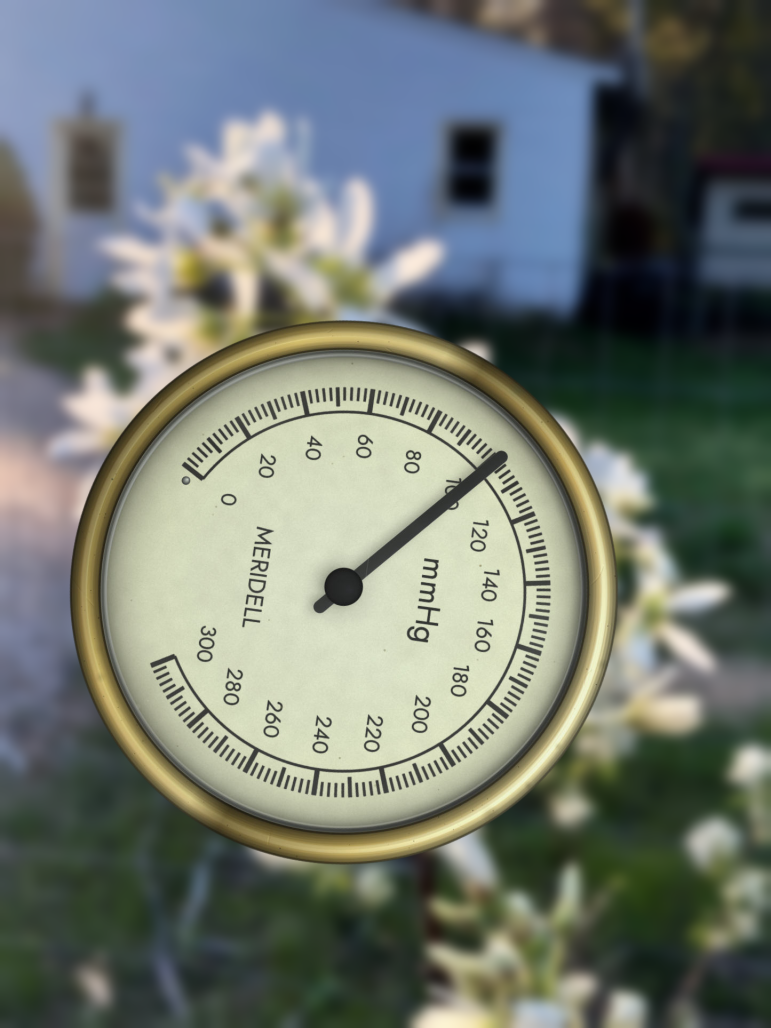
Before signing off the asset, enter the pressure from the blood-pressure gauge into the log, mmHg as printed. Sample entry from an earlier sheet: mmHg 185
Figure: mmHg 102
